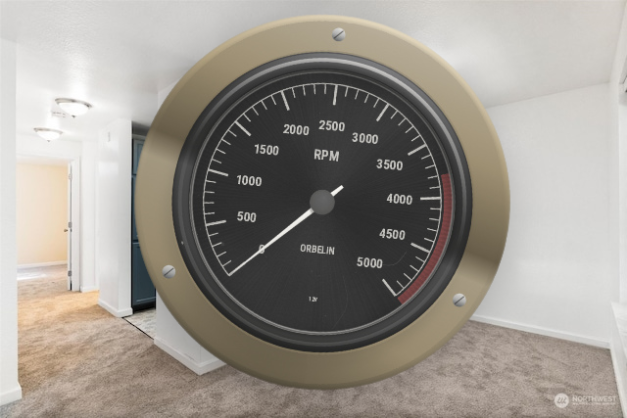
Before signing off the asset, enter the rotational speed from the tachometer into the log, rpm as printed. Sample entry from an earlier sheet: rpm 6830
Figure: rpm 0
